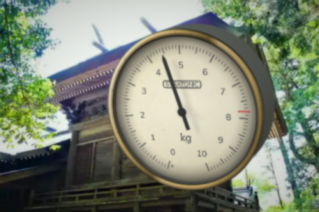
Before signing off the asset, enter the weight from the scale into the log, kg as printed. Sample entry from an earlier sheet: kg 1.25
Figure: kg 4.5
